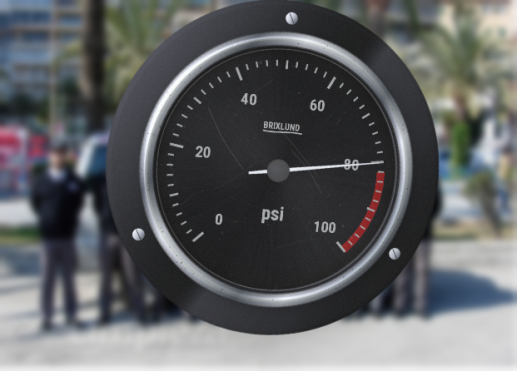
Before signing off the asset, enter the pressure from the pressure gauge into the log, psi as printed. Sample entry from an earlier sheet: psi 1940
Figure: psi 80
